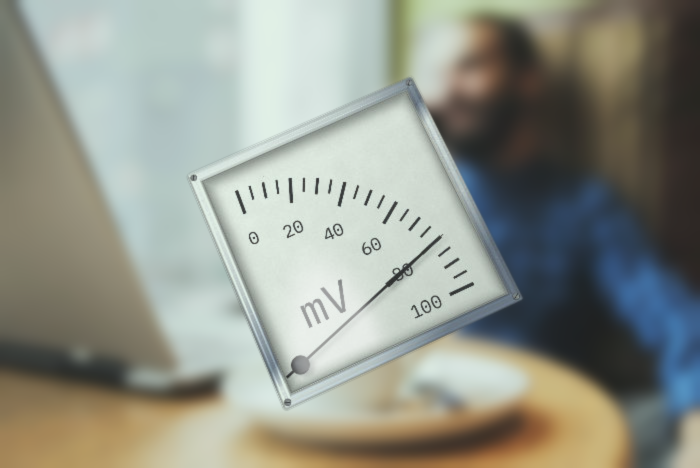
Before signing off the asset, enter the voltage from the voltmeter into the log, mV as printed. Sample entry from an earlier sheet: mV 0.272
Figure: mV 80
